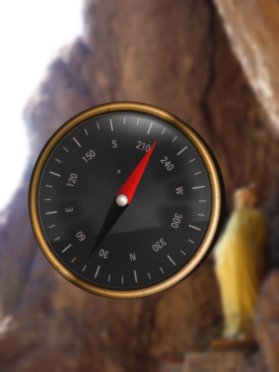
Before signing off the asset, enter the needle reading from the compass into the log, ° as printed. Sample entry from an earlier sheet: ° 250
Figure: ° 220
